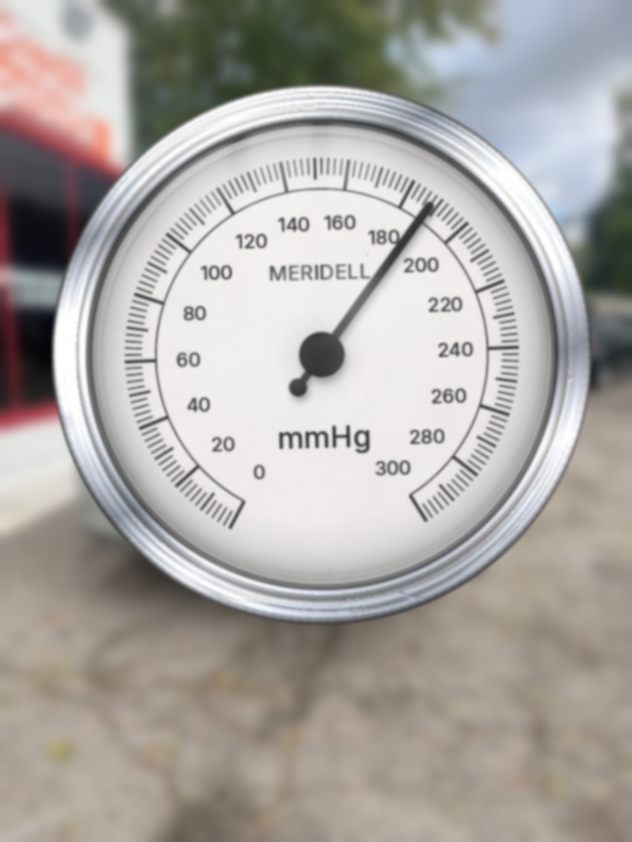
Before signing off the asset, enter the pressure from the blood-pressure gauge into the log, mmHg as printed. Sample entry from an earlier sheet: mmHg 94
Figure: mmHg 188
